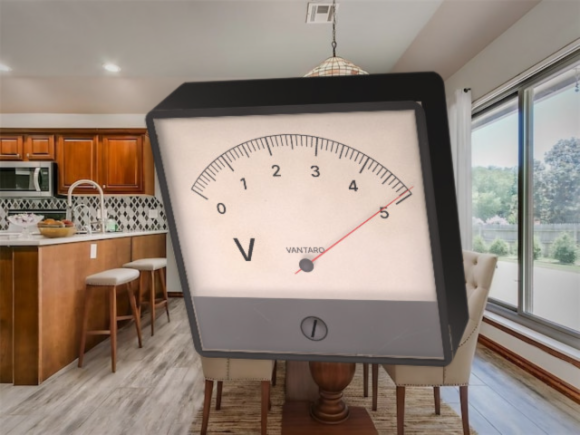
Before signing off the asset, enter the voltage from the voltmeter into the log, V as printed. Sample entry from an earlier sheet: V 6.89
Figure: V 4.9
